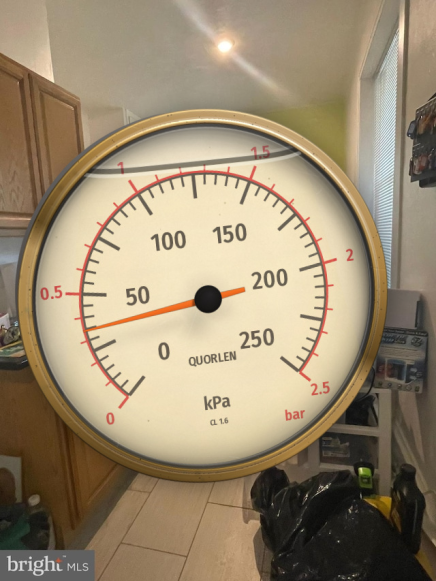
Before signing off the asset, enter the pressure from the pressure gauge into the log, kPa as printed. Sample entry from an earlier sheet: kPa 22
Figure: kPa 35
